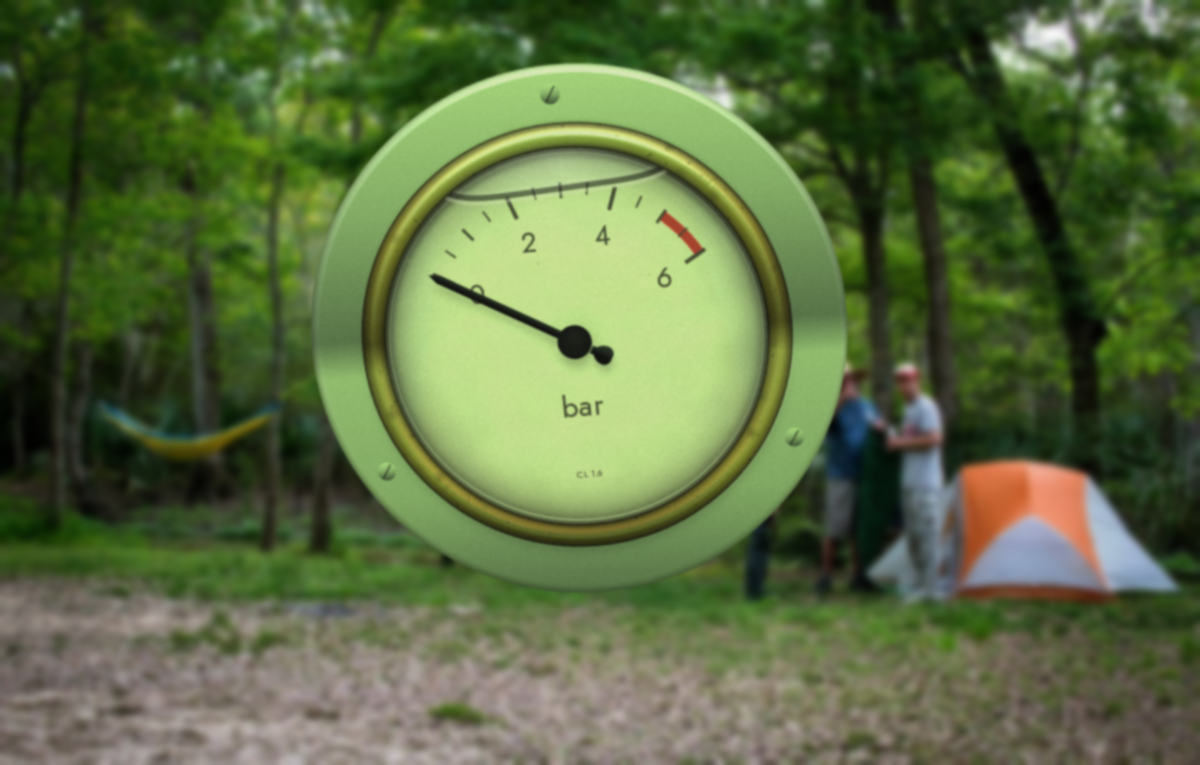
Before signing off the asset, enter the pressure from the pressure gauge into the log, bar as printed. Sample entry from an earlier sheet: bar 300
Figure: bar 0
